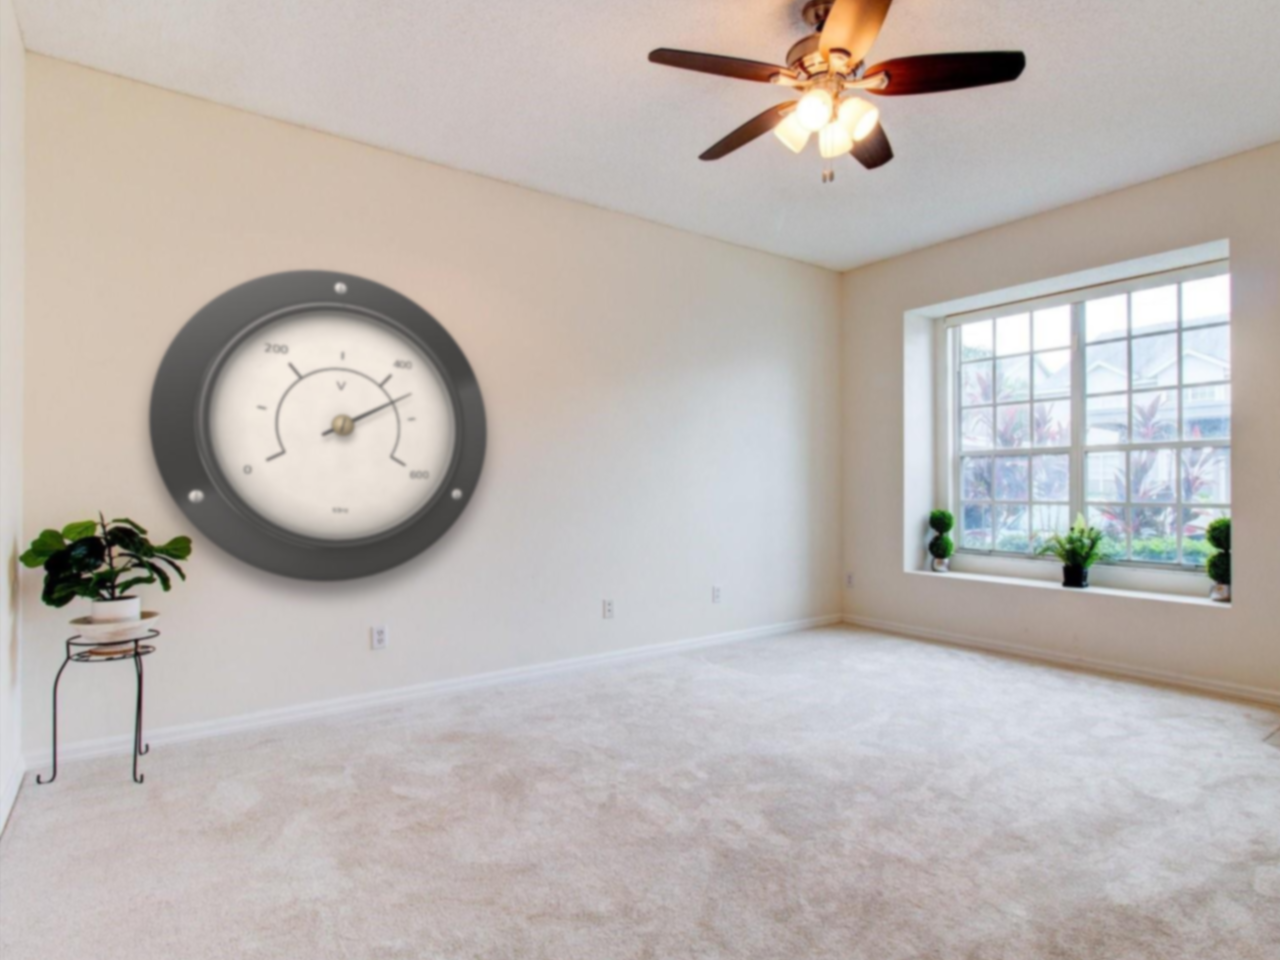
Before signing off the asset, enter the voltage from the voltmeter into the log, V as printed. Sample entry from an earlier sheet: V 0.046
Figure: V 450
